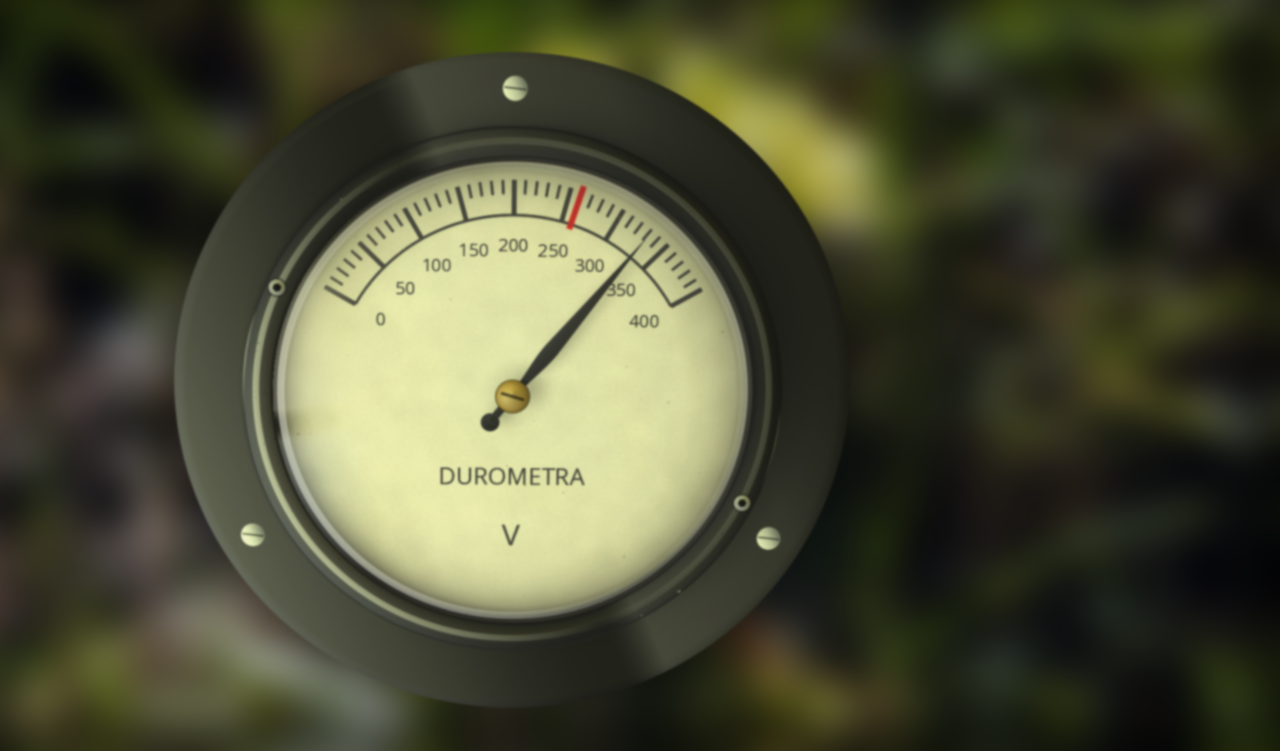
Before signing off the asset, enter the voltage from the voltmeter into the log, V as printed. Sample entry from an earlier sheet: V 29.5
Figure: V 330
